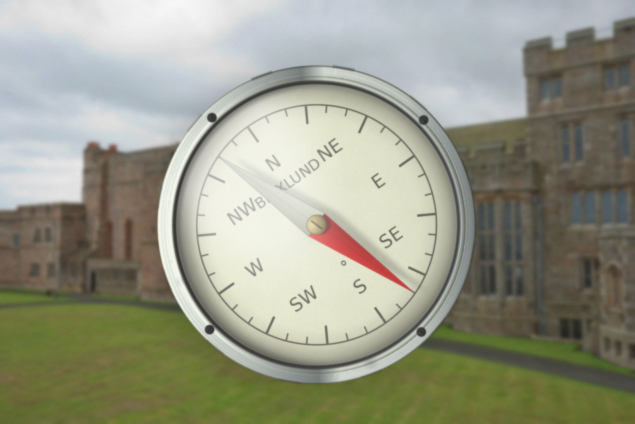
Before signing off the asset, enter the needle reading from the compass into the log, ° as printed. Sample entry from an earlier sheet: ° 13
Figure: ° 160
